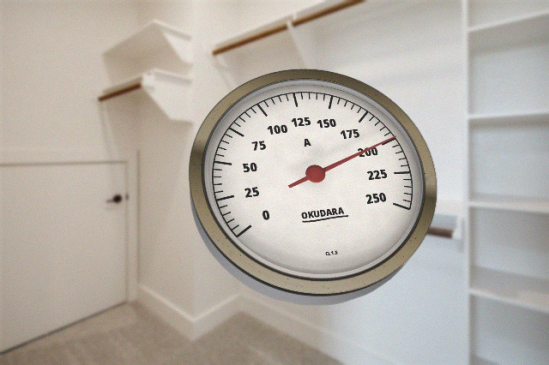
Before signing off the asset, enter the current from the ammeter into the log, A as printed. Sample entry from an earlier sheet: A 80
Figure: A 200
